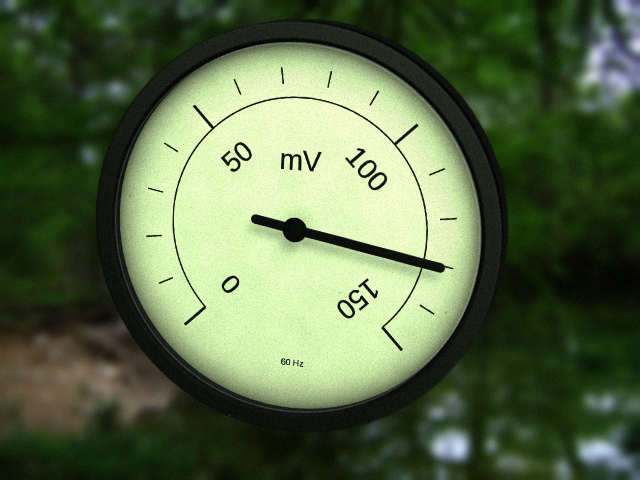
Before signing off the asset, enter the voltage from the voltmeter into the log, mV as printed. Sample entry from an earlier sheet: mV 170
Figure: mV 130
